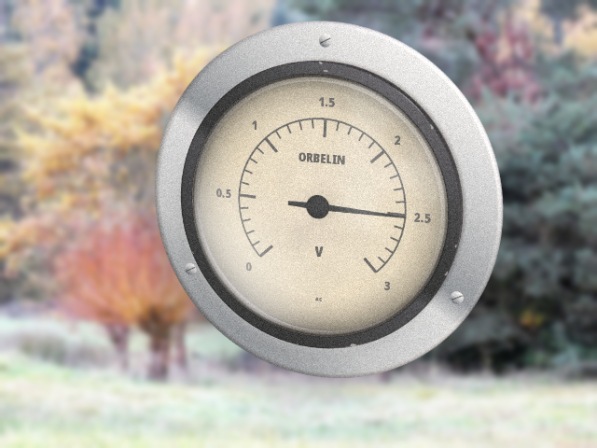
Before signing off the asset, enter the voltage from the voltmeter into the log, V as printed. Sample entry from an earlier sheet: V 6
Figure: V 2.5
